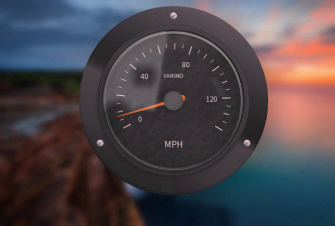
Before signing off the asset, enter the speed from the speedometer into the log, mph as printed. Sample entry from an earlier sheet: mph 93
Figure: mph 7.5
